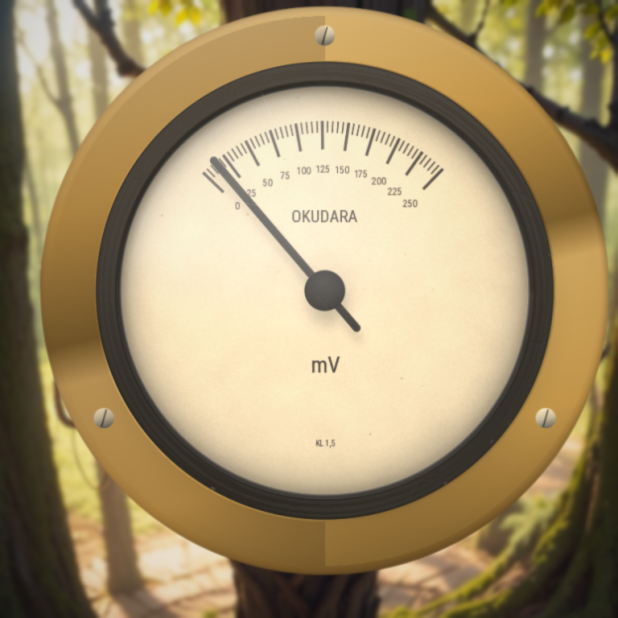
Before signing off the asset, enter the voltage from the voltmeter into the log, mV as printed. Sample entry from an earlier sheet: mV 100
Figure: mV 15
